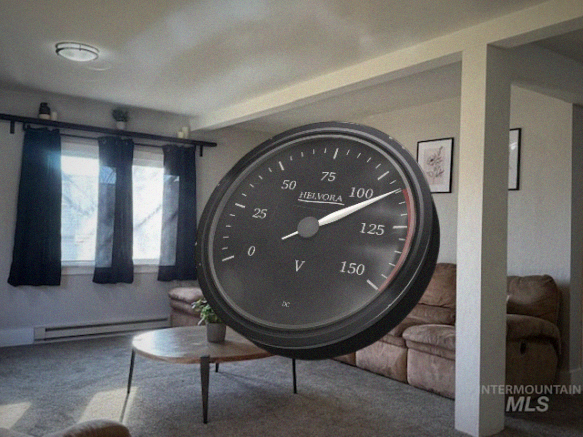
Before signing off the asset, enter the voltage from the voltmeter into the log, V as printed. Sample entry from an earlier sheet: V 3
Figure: V 110
